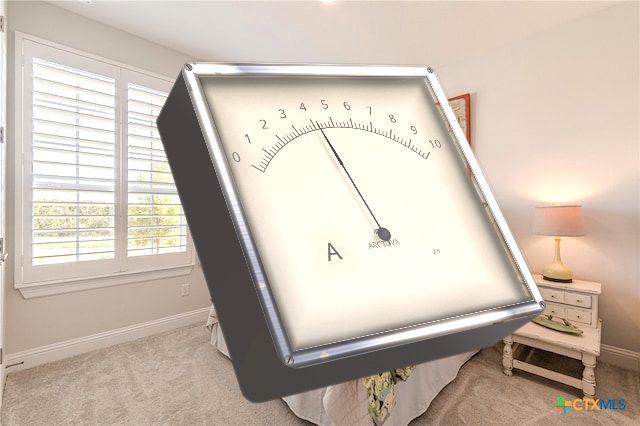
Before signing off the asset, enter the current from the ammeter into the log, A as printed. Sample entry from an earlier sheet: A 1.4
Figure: A 4
